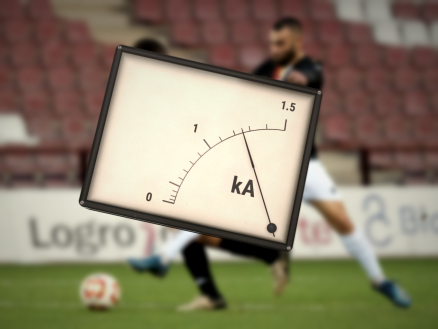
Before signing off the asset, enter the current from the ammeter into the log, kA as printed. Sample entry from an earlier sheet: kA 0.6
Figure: kA 1.25
